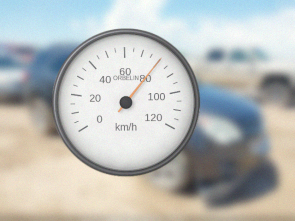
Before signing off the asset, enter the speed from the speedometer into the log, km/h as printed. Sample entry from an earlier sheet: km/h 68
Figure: km/h 80
